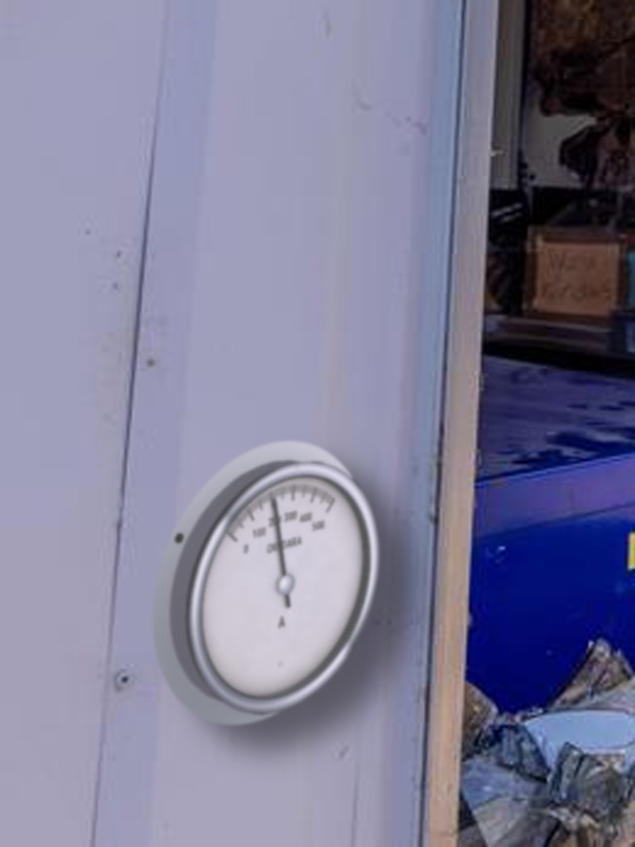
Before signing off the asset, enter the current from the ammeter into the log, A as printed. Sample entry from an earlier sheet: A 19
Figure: A 200
